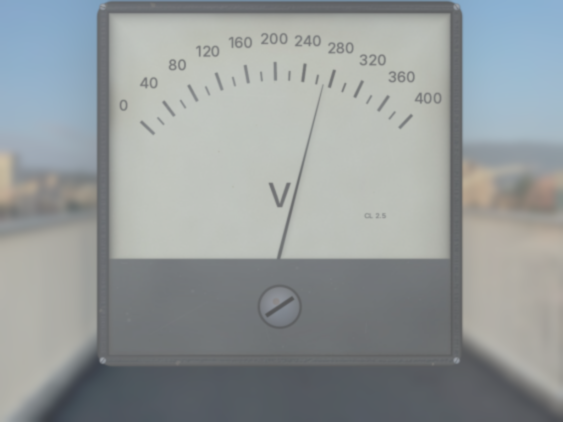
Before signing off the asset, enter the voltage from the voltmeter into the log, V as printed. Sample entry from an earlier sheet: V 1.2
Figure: V 270
